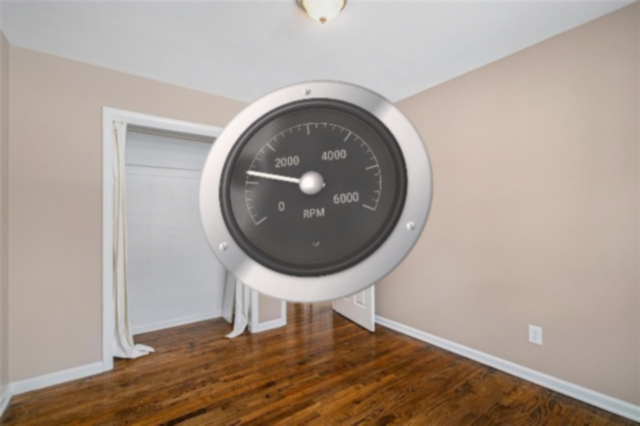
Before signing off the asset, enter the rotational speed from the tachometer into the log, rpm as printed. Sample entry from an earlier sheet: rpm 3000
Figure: rpm 1200
